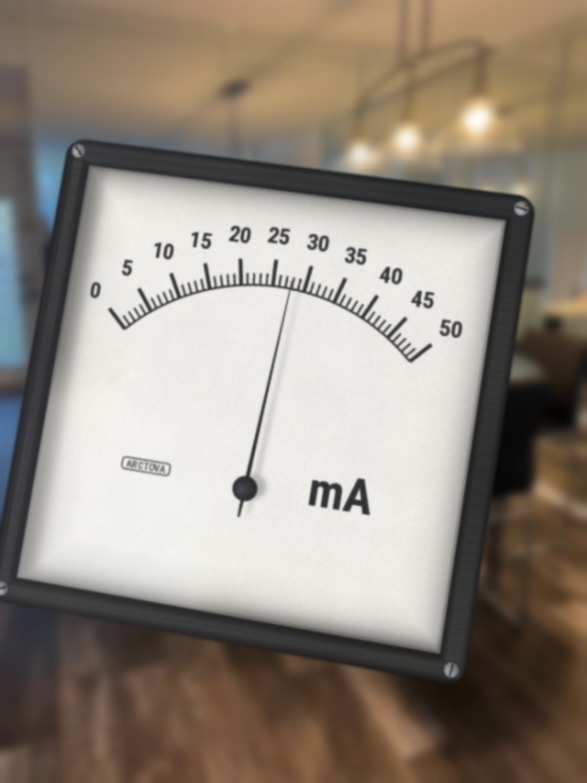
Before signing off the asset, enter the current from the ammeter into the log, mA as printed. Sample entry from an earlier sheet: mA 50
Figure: mA 28
